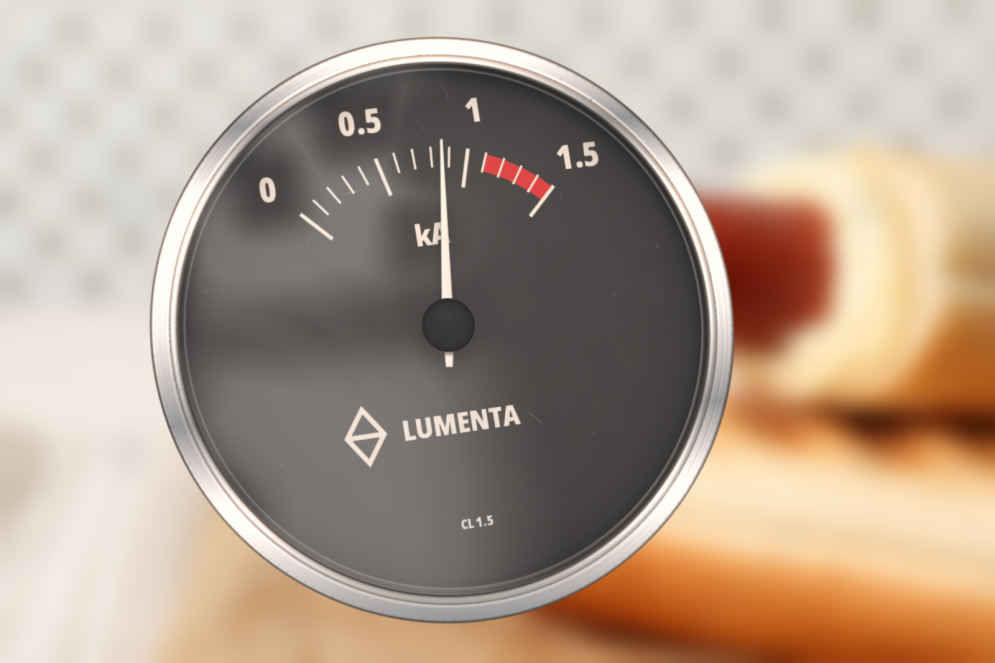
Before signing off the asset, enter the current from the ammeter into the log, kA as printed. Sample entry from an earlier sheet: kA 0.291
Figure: kA 0.85
